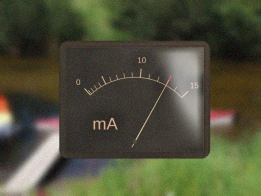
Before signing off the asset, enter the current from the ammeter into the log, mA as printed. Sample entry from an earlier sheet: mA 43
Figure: mA 13
